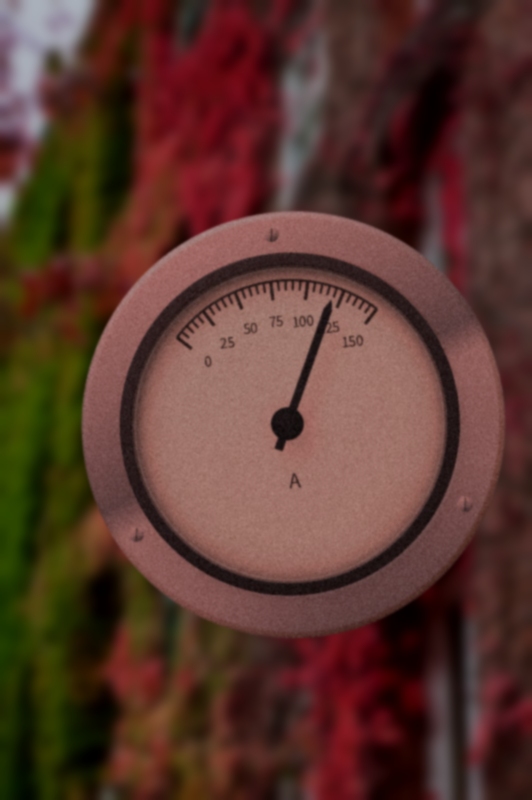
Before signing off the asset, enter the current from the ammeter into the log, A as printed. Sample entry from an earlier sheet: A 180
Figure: A 120
